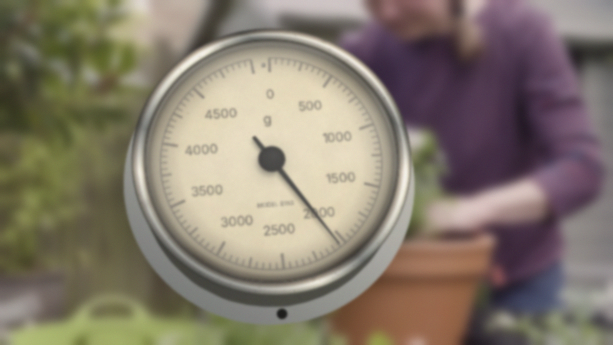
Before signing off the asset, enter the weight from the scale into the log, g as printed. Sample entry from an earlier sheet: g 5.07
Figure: g 2050
